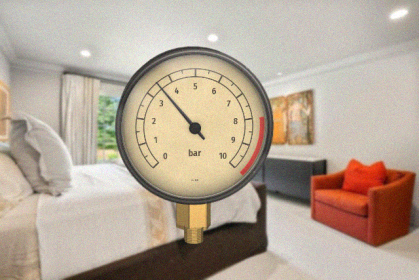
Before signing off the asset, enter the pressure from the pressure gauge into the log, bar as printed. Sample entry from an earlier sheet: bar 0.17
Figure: bar 3.5
